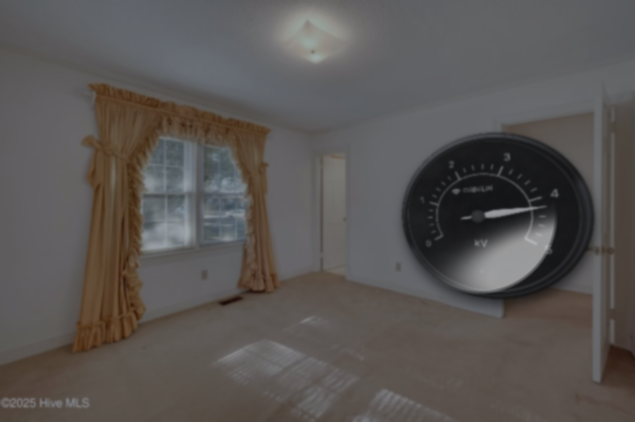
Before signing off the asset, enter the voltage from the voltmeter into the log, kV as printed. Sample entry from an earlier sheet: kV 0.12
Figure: kV 4.2
